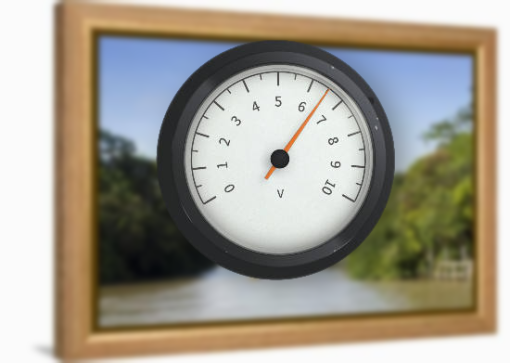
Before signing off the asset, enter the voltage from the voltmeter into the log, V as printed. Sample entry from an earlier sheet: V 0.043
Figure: V 6.5
